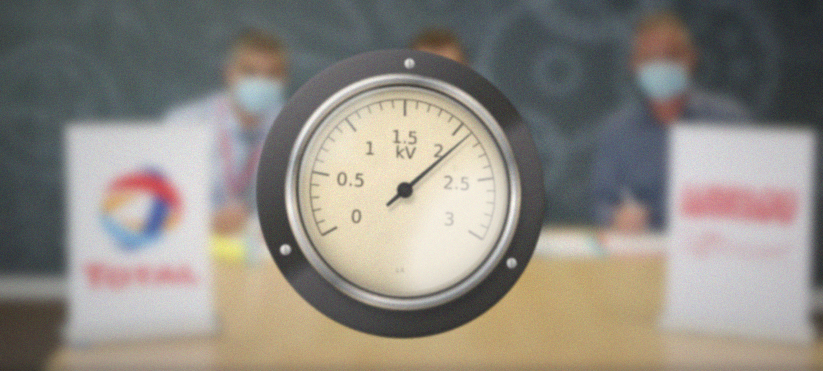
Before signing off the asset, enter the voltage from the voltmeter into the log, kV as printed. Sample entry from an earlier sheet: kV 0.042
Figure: kV 2.1
